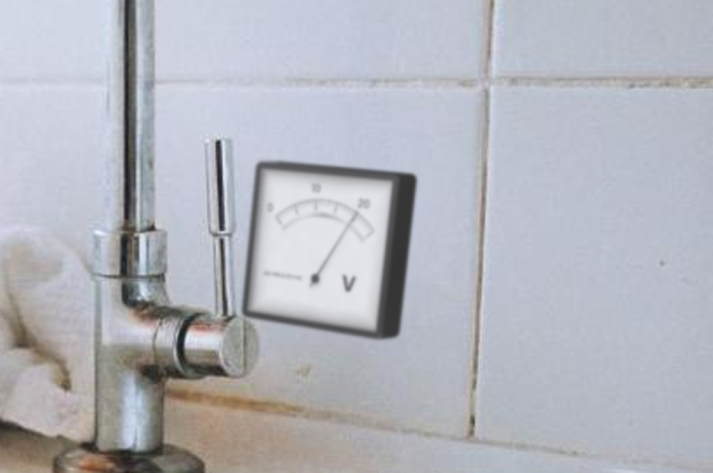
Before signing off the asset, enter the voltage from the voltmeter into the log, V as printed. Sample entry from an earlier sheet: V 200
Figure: V 20
